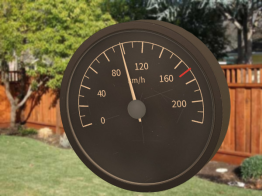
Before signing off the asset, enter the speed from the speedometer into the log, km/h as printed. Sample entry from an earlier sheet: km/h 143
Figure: km/h 100
